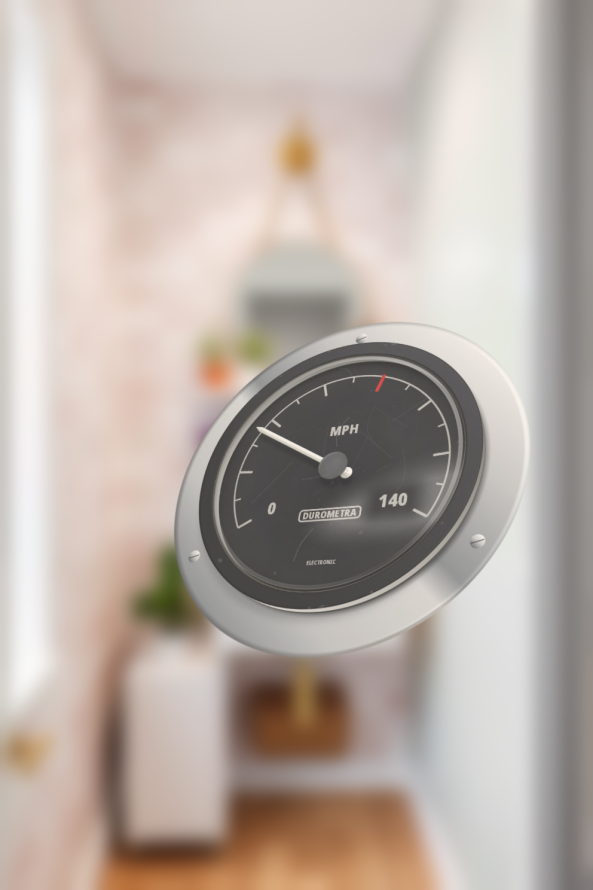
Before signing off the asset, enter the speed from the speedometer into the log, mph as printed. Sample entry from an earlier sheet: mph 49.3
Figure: mph 35
